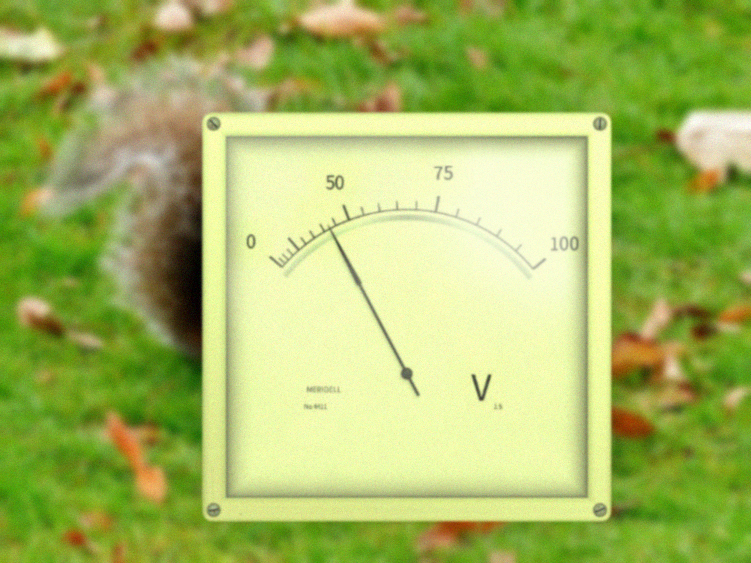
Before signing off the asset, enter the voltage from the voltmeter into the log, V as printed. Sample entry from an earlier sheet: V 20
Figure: V 42.5
